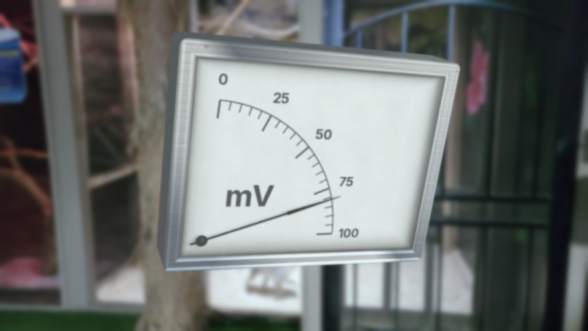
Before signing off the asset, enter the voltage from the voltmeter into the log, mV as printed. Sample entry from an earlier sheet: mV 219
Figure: mV 80
